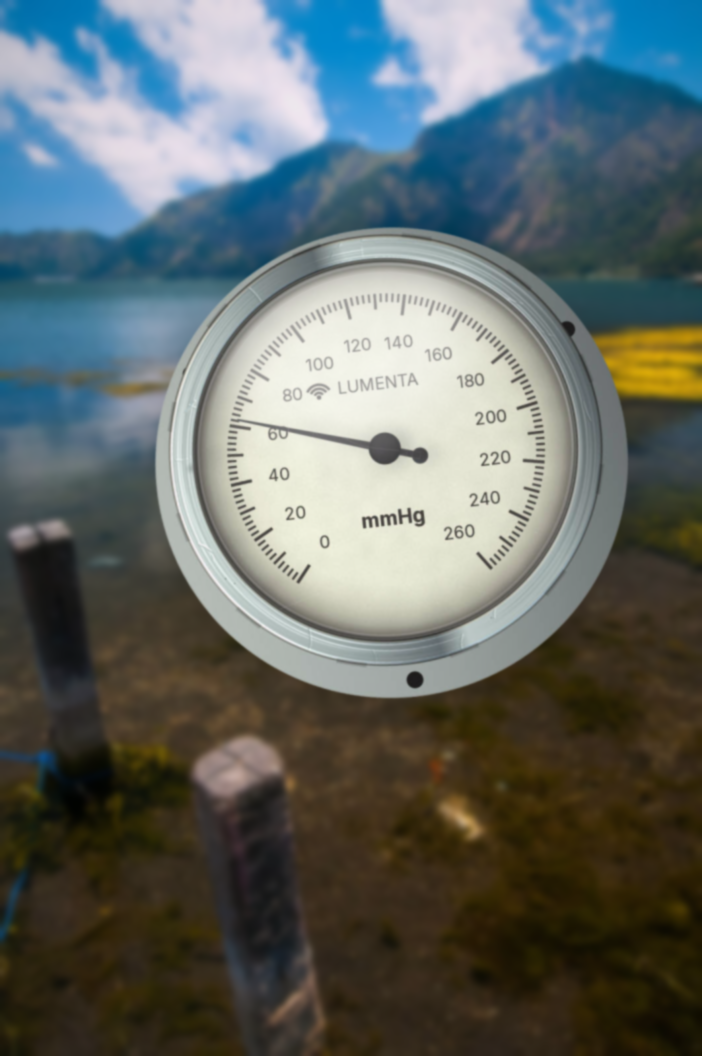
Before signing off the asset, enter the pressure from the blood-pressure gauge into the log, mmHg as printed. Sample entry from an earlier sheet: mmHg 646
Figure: mmHg 62
